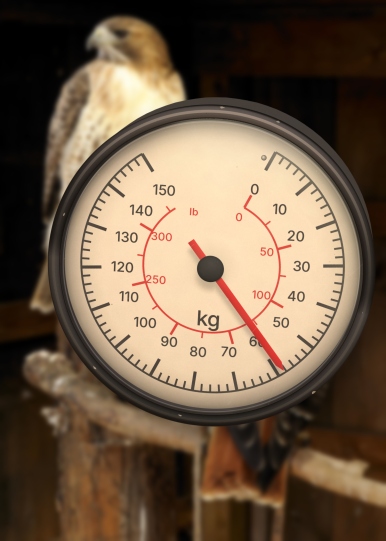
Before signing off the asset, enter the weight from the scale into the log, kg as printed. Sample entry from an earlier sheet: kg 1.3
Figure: kg 58
